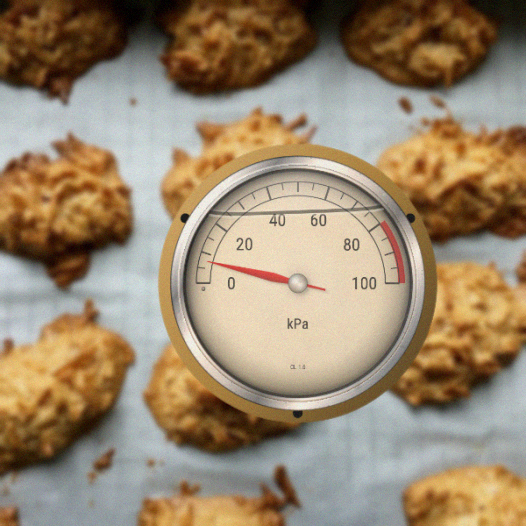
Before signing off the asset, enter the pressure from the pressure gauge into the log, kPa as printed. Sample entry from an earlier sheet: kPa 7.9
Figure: kPa 7.5
